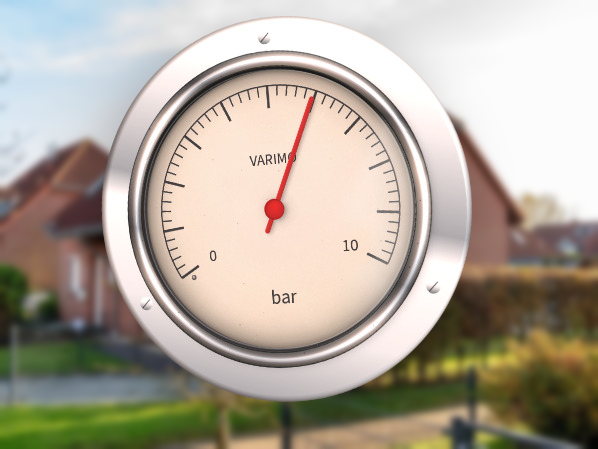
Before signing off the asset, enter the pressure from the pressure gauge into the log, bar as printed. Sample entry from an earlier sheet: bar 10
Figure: bar 6
